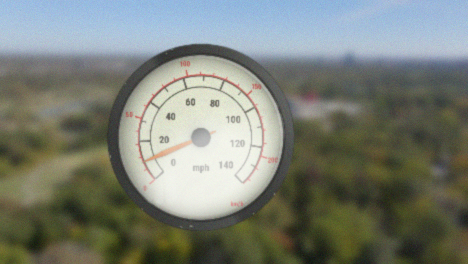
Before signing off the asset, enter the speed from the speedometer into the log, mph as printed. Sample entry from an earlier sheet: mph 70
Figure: mph 10
